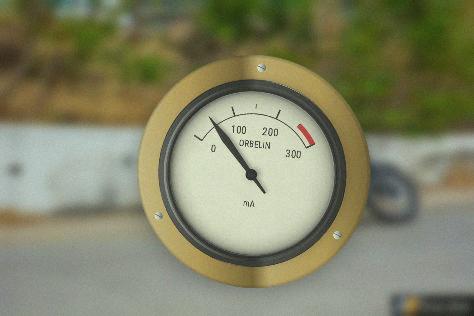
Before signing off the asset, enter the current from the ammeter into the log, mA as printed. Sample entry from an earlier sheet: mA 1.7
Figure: mA 50
